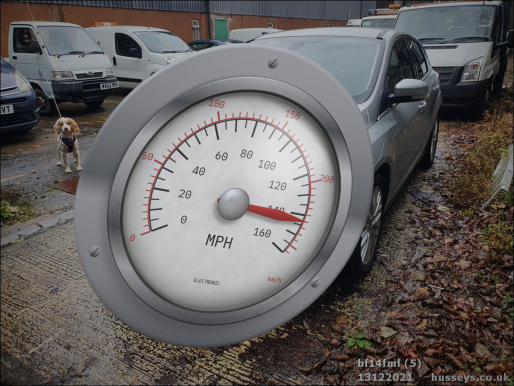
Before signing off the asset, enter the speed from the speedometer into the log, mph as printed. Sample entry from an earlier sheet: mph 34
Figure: mph 142.5
